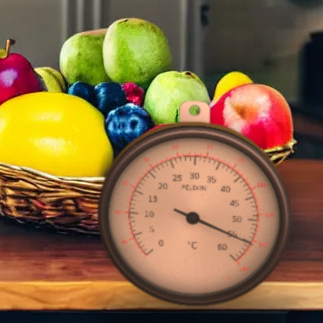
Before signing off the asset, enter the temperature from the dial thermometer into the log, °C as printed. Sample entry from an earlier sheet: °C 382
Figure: °C 55
